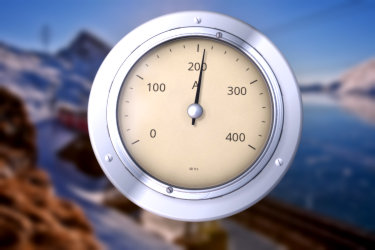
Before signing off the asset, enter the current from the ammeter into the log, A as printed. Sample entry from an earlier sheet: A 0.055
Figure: A 210
